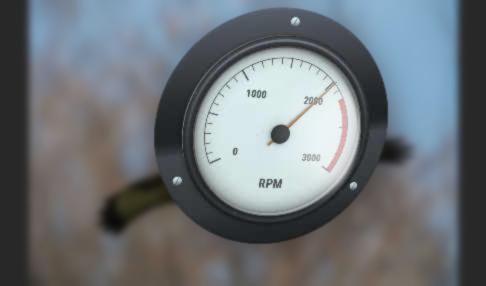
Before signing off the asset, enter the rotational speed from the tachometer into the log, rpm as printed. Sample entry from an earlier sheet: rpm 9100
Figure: rpm 2000
